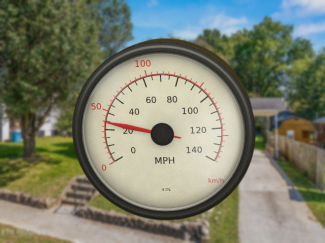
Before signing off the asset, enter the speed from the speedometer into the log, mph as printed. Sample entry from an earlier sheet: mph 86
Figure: mph 25
